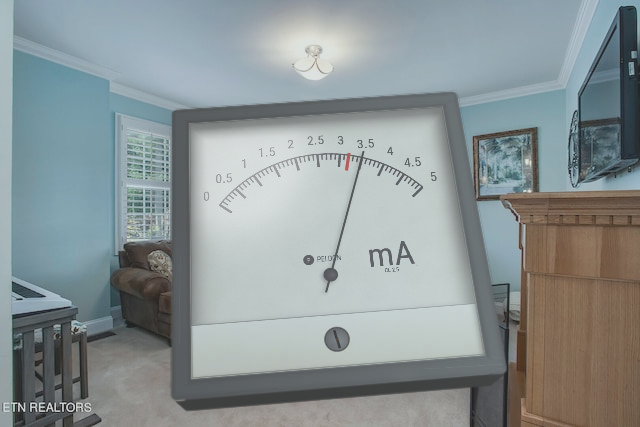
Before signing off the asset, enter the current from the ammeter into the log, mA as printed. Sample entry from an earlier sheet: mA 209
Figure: mA 3.5
